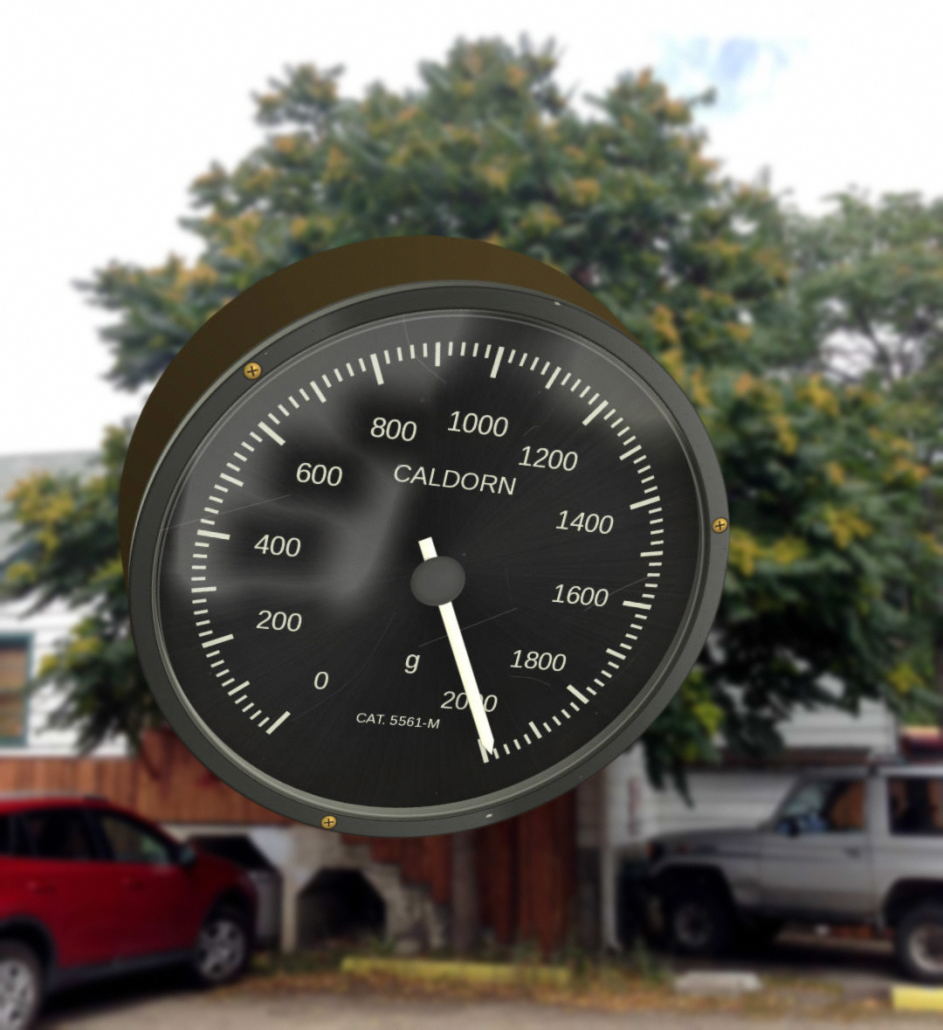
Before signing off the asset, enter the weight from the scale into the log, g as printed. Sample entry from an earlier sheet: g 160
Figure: g 1990
